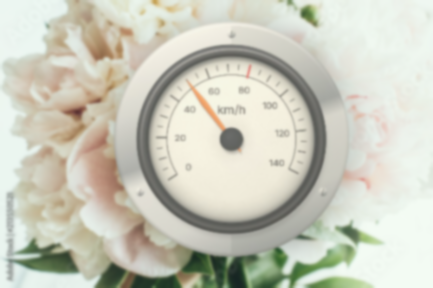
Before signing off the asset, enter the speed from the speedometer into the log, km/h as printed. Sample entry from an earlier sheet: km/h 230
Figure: km/h 50
